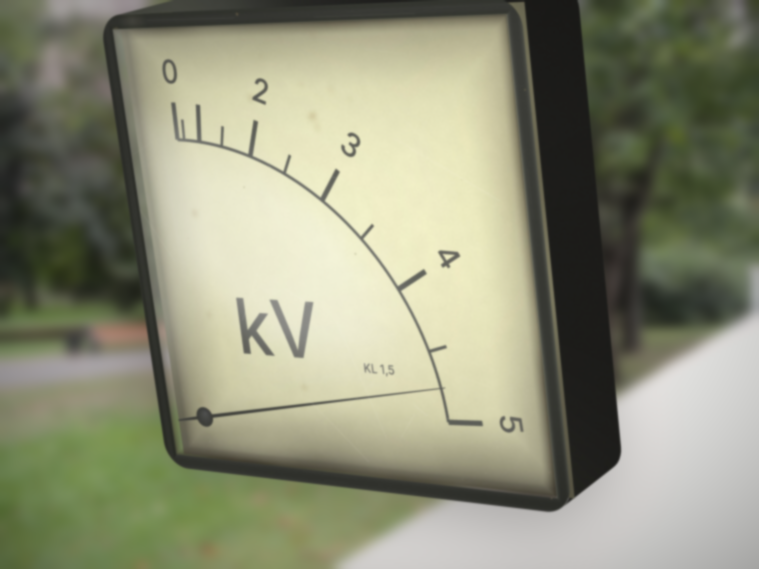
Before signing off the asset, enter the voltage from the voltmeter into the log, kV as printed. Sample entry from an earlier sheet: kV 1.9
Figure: kV 4.75
